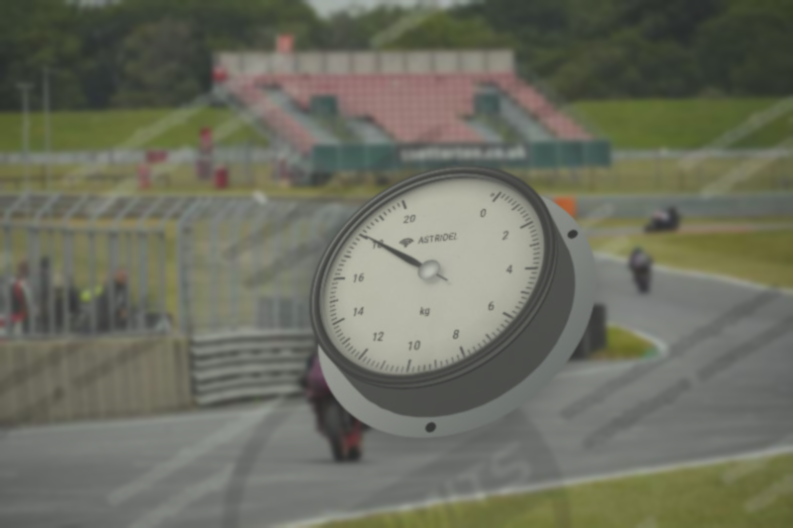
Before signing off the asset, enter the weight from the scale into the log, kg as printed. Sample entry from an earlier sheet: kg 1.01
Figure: kg 18
